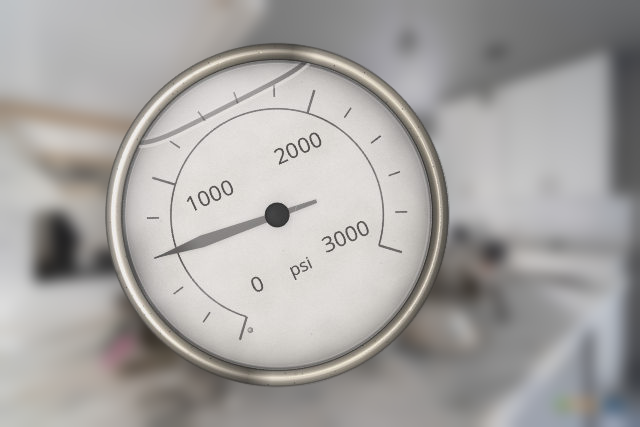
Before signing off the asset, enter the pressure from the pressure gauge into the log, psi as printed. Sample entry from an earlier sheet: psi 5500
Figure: psi 600
